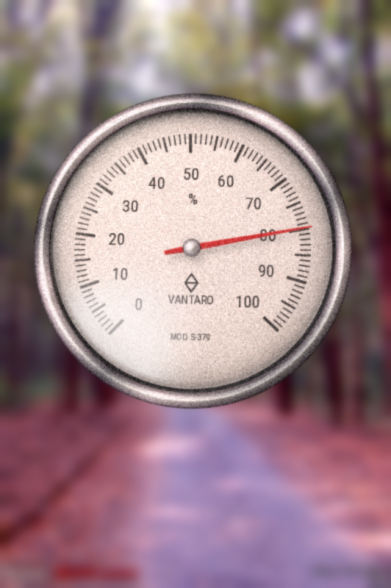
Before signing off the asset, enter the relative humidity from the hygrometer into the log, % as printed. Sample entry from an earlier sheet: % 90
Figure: % 80
